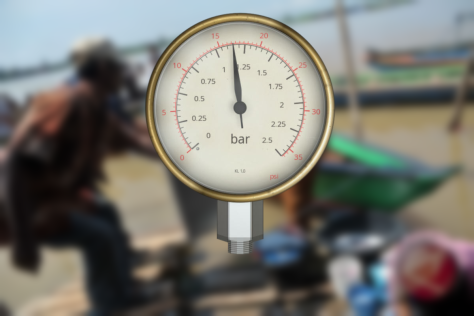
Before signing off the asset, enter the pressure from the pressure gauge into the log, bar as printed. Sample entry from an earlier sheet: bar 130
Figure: bar 1.15
